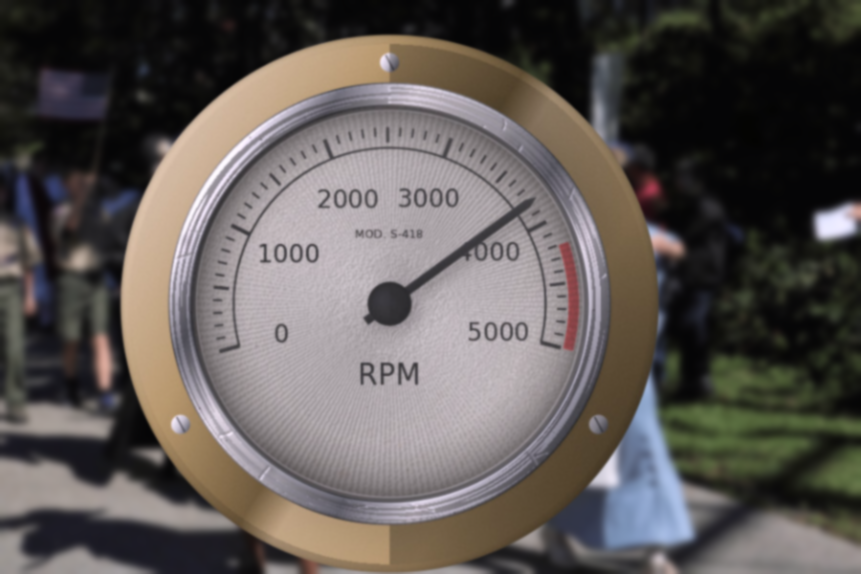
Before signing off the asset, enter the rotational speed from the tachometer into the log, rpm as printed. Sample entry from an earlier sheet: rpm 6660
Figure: rpm 3800
